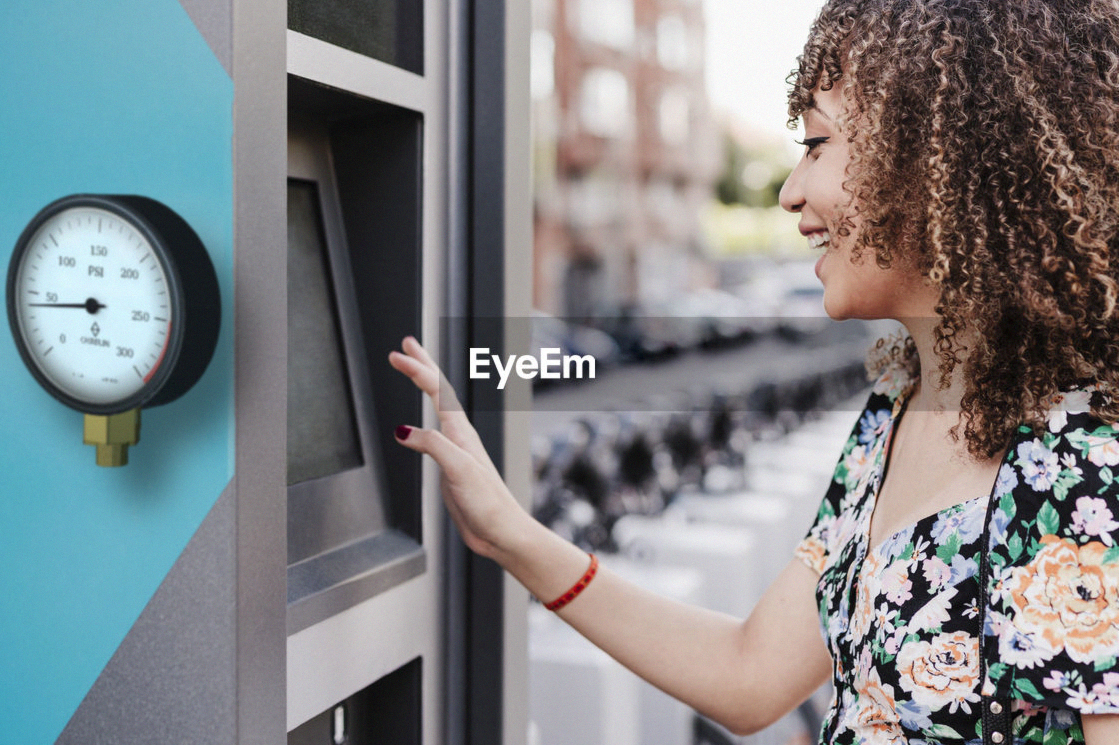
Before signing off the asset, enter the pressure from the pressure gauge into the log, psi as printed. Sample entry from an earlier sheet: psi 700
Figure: psi 40
